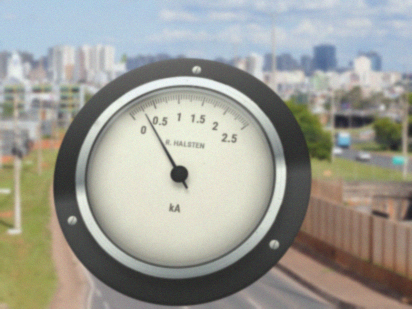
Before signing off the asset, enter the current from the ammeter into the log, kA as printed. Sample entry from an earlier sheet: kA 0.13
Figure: kA 0.25
